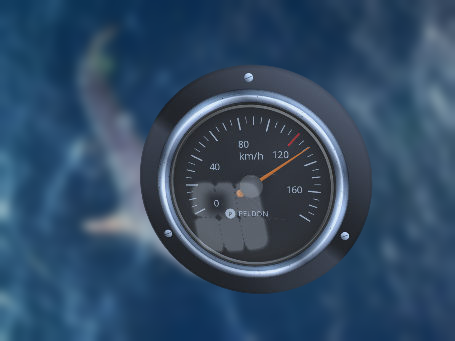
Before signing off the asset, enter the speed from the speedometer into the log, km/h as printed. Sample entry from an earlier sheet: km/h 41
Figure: km/h 130
